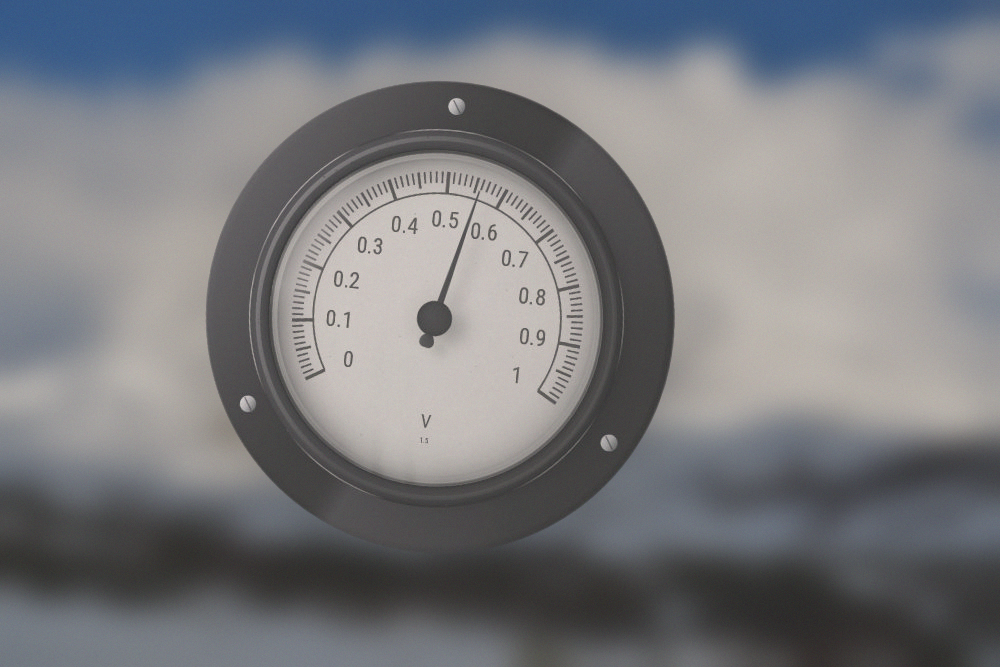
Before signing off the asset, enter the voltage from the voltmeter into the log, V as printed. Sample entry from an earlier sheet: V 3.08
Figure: V 0.56
